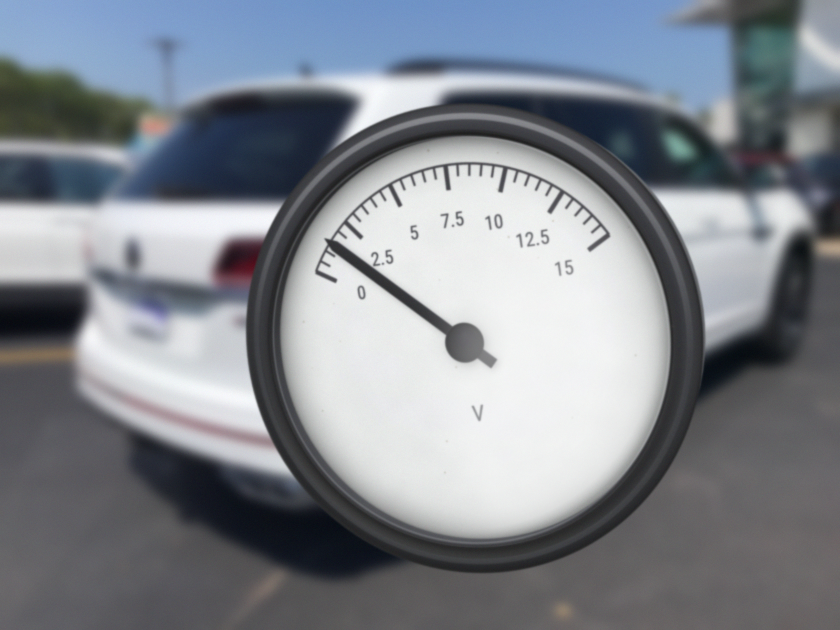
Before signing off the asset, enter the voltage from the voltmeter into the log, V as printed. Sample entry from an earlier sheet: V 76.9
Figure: V 1.5
